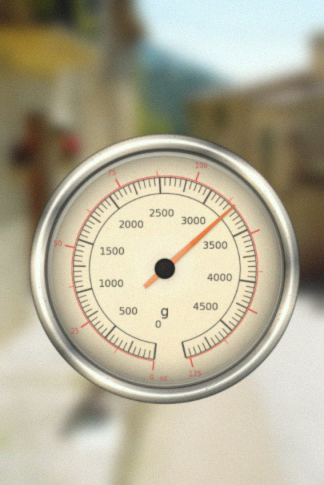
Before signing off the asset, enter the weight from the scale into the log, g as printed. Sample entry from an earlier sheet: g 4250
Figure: g 3250
